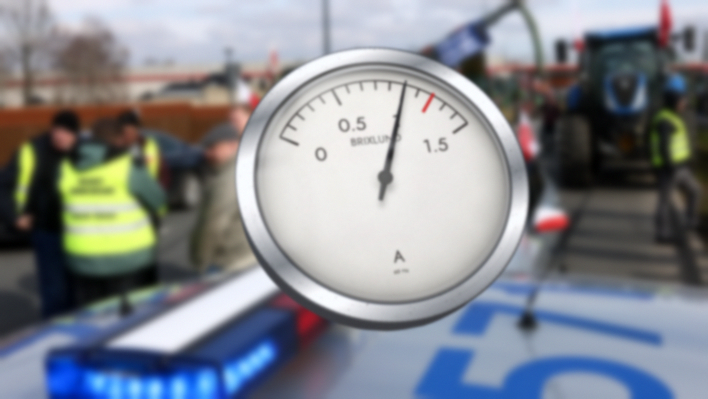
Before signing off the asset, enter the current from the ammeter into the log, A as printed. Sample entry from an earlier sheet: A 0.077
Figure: A 1
